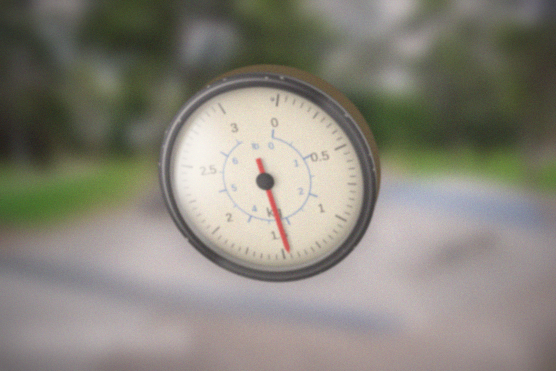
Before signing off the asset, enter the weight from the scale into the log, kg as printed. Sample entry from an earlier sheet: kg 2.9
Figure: kg 1.45
